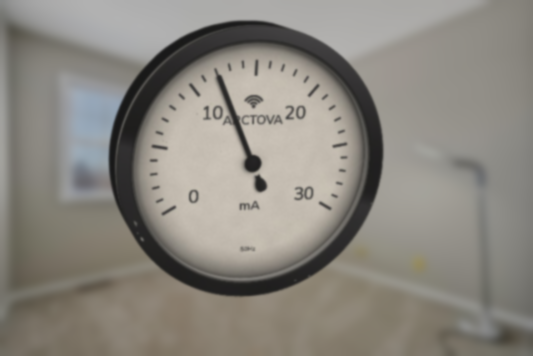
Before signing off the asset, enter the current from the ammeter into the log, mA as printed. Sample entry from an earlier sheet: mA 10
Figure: mA 12
